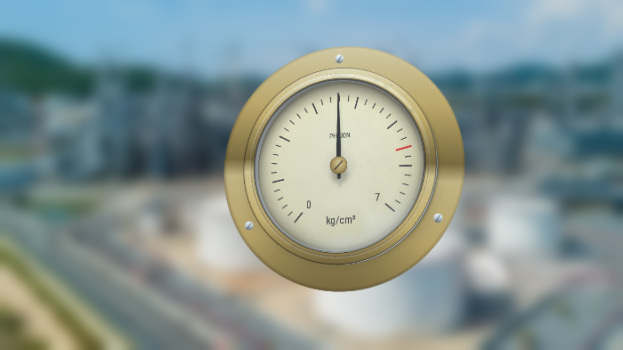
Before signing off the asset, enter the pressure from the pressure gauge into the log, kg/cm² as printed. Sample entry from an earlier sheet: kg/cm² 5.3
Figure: kg/cm² 3.6
